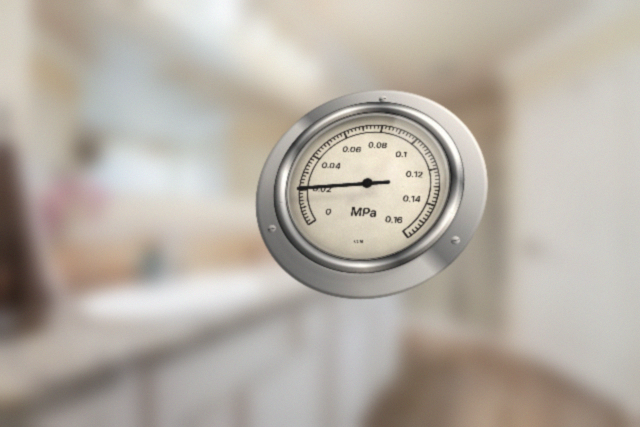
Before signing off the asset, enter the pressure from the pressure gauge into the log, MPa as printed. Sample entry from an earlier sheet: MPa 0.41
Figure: MPa 0.02
